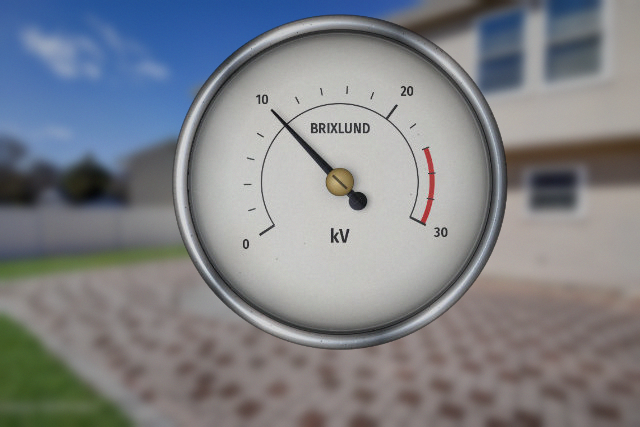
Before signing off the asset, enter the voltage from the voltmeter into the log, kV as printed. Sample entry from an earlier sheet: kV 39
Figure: kV 10
